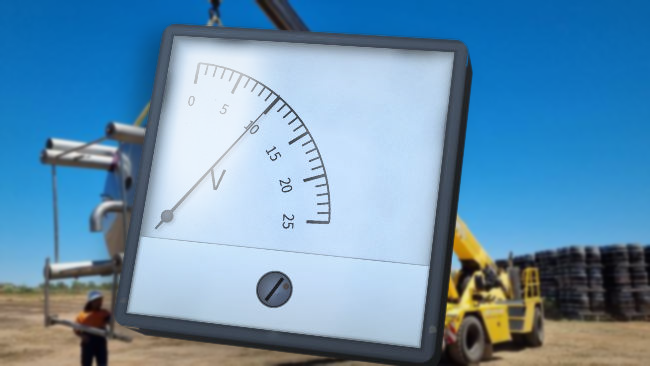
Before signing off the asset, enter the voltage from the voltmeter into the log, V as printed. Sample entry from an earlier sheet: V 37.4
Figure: V 10
